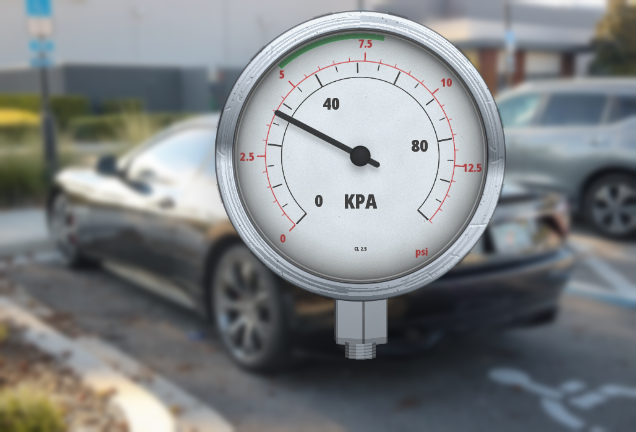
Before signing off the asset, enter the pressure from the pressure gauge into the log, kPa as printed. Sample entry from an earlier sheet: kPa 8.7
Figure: kPa 27.5
